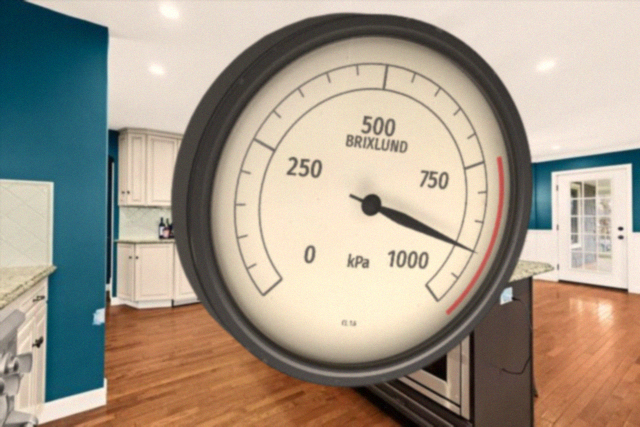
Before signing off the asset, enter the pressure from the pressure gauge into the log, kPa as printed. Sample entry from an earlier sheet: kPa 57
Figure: kPa 900
